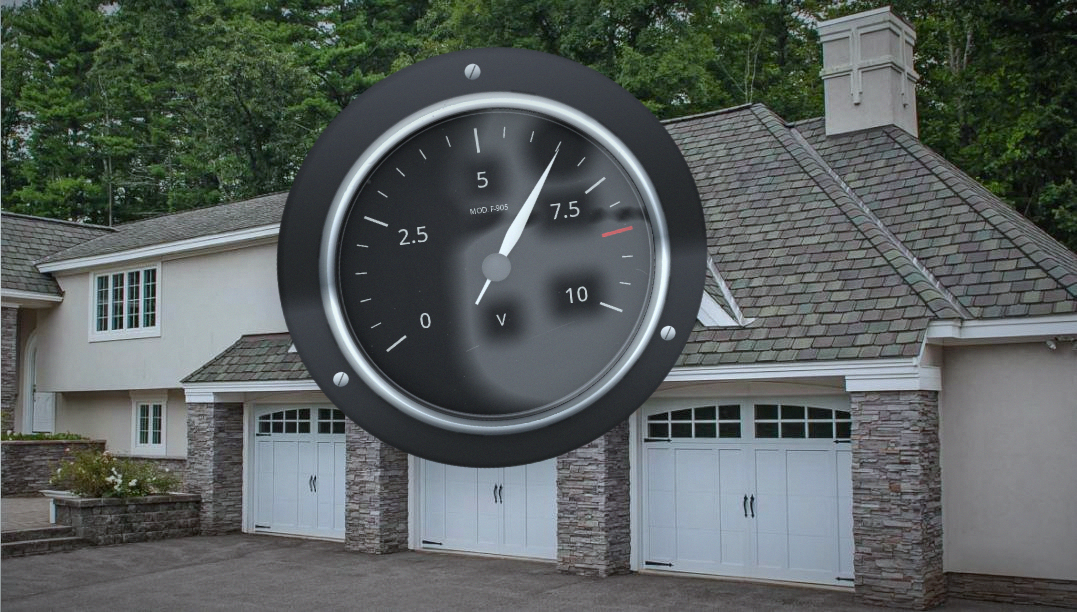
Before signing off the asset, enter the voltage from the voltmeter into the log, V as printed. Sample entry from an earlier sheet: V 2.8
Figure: V 6.5
